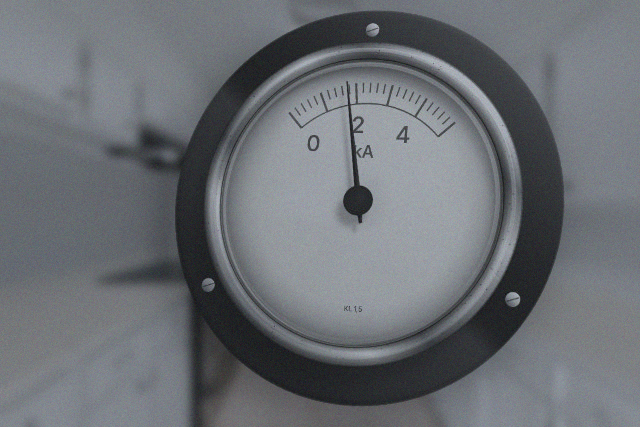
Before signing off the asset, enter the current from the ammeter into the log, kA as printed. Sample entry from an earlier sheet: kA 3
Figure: kA 1.8
